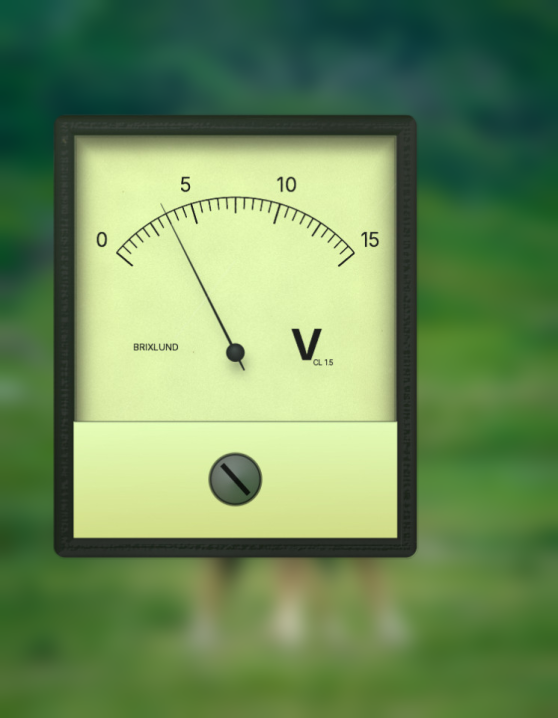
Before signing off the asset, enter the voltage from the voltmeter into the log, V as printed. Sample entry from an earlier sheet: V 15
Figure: V 3.5
